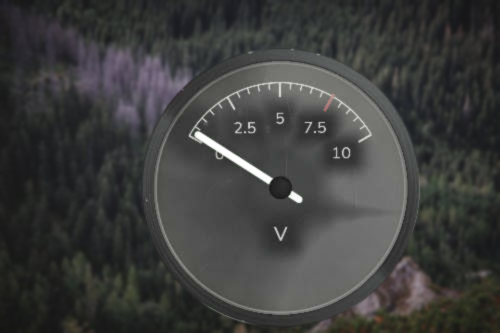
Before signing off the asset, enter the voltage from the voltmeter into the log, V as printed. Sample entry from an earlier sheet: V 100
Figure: V 0.25
